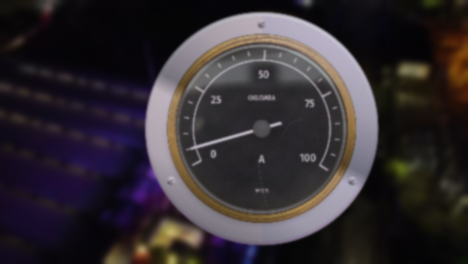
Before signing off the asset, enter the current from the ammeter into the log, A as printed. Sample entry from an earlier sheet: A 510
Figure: A 5
